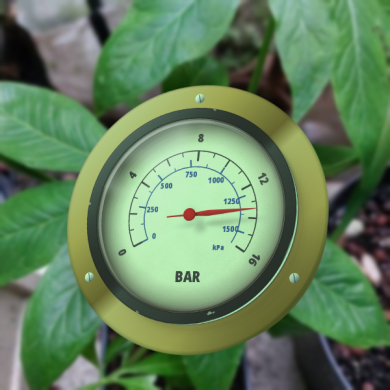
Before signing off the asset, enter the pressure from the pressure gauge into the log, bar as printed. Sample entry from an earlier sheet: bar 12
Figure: bar 13.5
